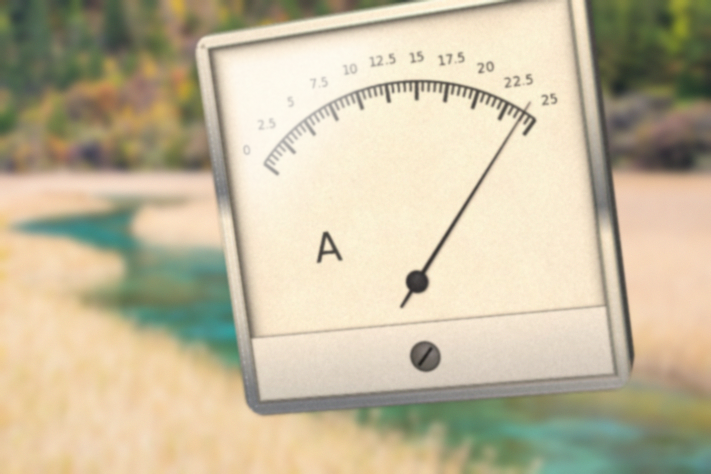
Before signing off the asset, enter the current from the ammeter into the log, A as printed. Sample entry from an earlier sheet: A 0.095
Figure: A 24
